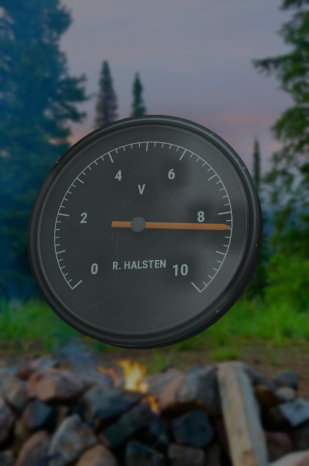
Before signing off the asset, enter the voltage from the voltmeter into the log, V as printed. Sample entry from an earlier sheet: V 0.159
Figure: V 8.4
